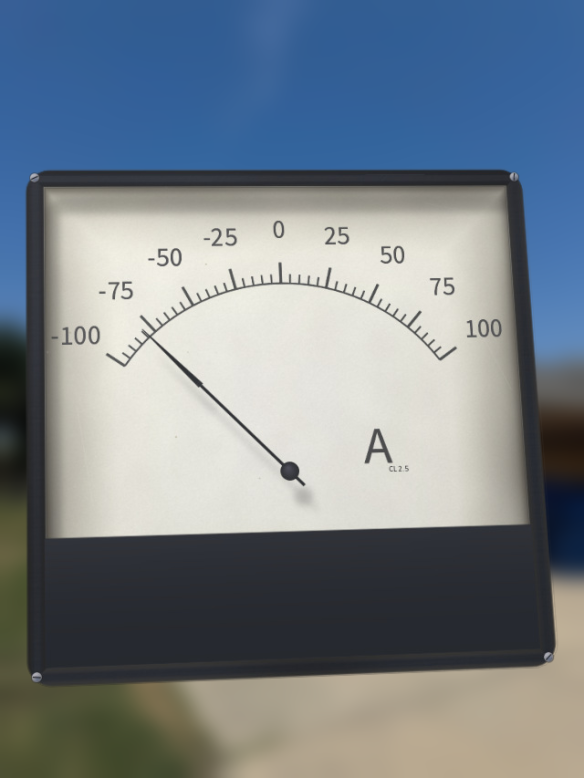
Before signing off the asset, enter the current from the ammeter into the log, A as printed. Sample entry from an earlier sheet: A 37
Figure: A -80
